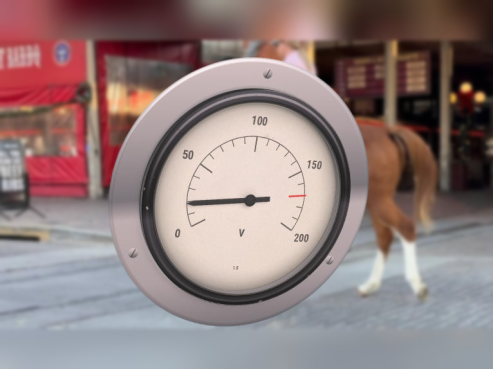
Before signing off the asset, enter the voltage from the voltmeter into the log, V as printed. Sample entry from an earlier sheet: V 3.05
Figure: V 20
